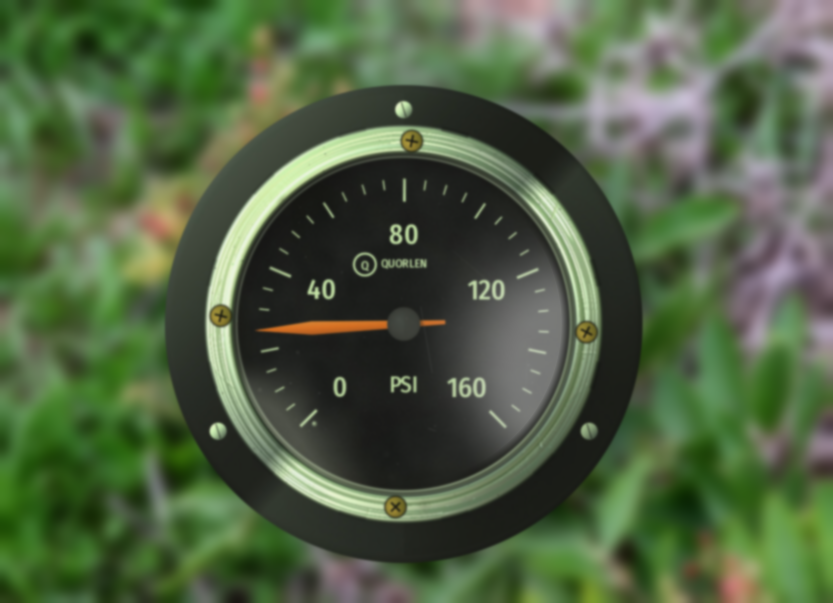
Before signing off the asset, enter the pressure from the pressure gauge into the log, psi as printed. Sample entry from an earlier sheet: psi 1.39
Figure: psi 25
